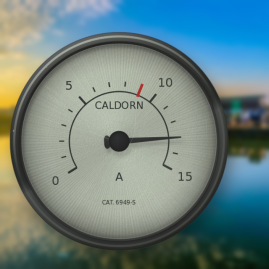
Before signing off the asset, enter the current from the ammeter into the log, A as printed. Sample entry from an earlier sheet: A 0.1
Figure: A 13
